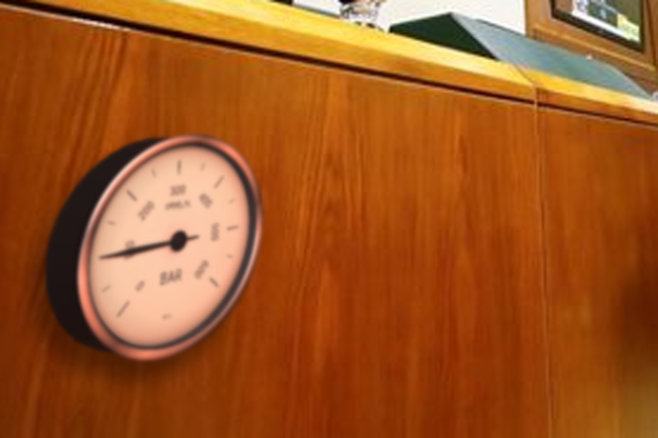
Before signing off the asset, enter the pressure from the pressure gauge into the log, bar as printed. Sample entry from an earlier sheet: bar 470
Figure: bar 100
